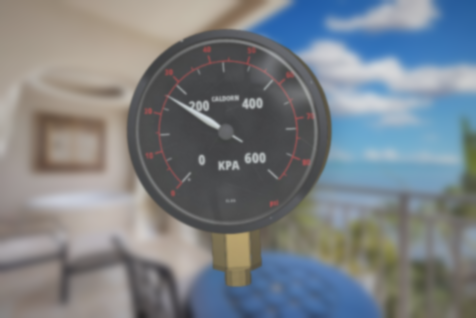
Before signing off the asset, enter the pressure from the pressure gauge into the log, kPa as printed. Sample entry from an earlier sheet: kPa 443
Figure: kPa 175
